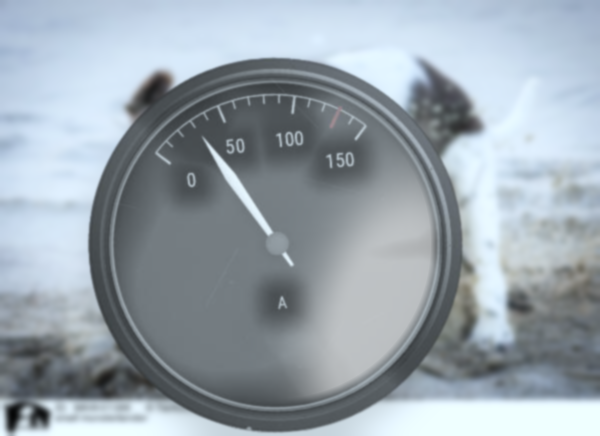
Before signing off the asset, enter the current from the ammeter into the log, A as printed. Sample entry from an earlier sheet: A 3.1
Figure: A 30
